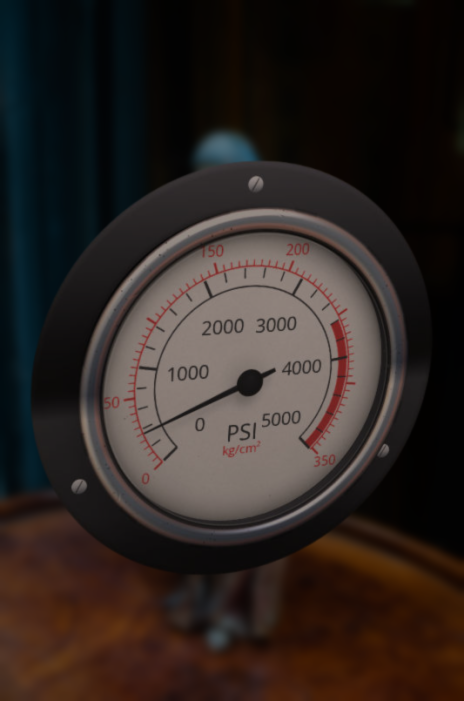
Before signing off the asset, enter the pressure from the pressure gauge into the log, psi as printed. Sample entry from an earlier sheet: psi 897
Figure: psi 400
